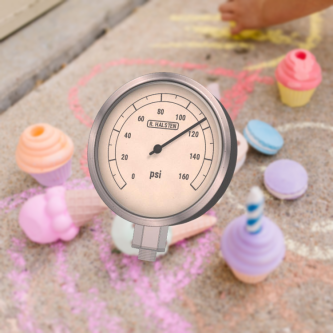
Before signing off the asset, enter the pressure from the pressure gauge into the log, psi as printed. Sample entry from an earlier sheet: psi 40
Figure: psi 115
